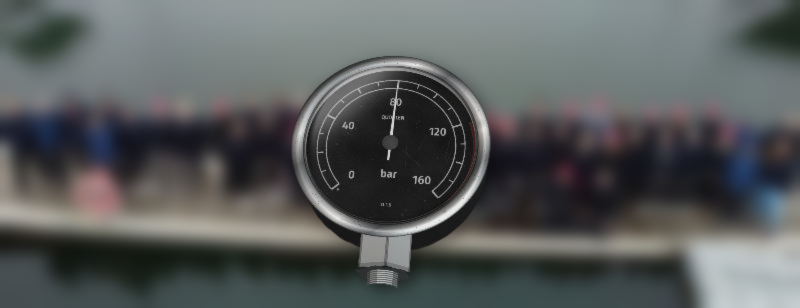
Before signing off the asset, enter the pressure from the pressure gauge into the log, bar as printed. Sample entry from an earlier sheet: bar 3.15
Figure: bar 80
